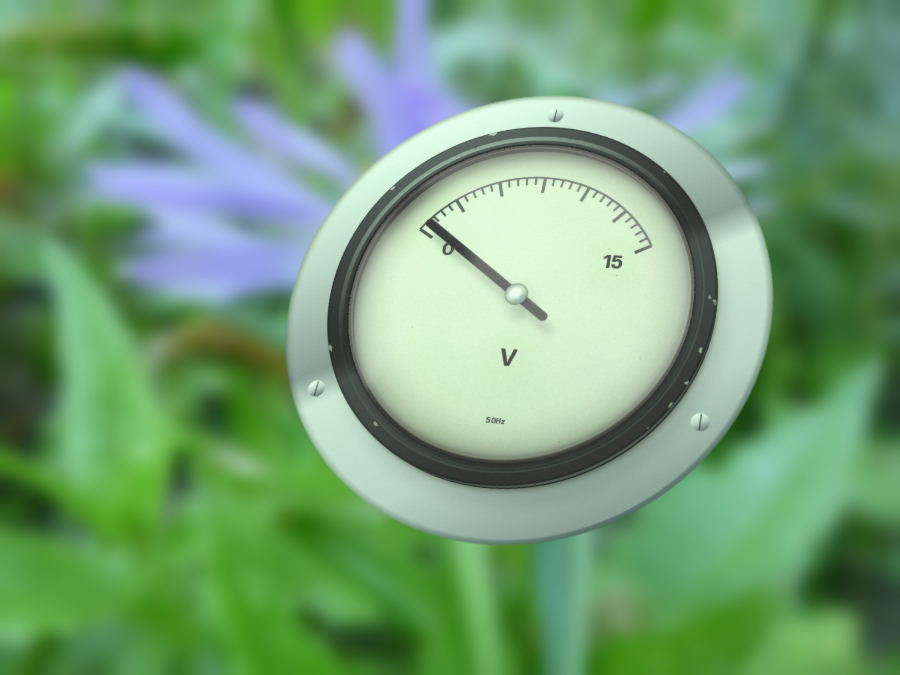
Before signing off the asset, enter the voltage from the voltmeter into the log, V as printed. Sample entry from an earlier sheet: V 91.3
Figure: V 0.5
